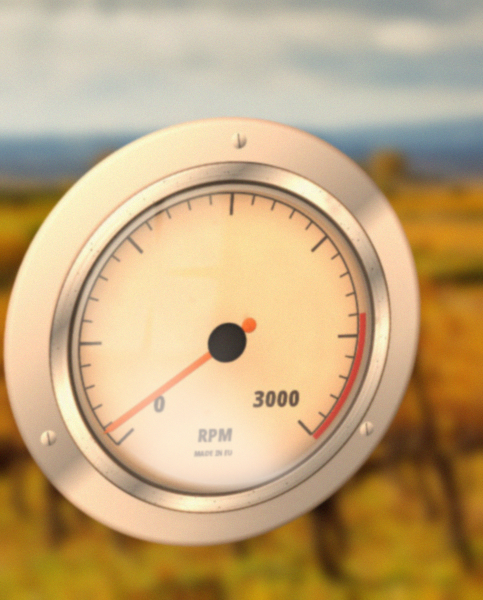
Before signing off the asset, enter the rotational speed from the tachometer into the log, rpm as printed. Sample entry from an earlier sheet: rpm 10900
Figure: rpm 100
